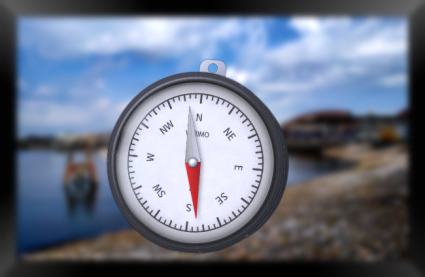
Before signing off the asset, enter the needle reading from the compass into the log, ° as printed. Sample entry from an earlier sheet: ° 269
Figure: ° 170
